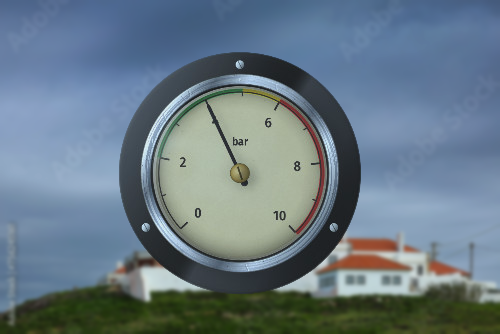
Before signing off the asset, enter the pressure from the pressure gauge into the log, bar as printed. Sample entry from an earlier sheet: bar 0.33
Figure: bar 4
